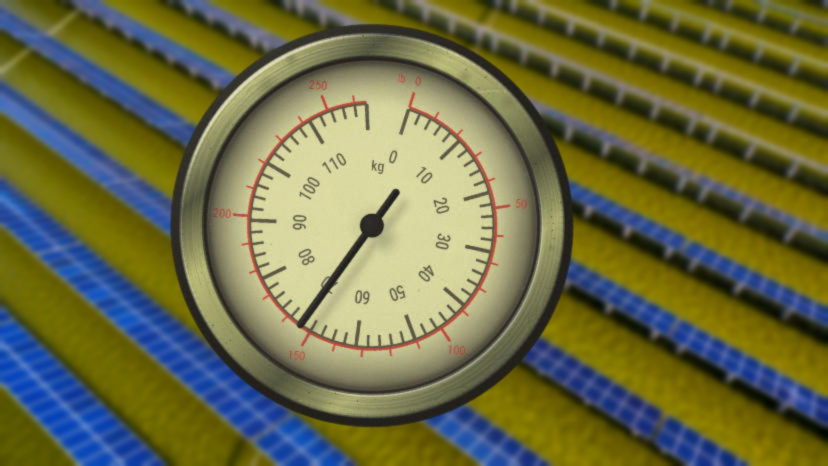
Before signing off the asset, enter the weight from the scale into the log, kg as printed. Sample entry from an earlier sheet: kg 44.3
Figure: kg 70
